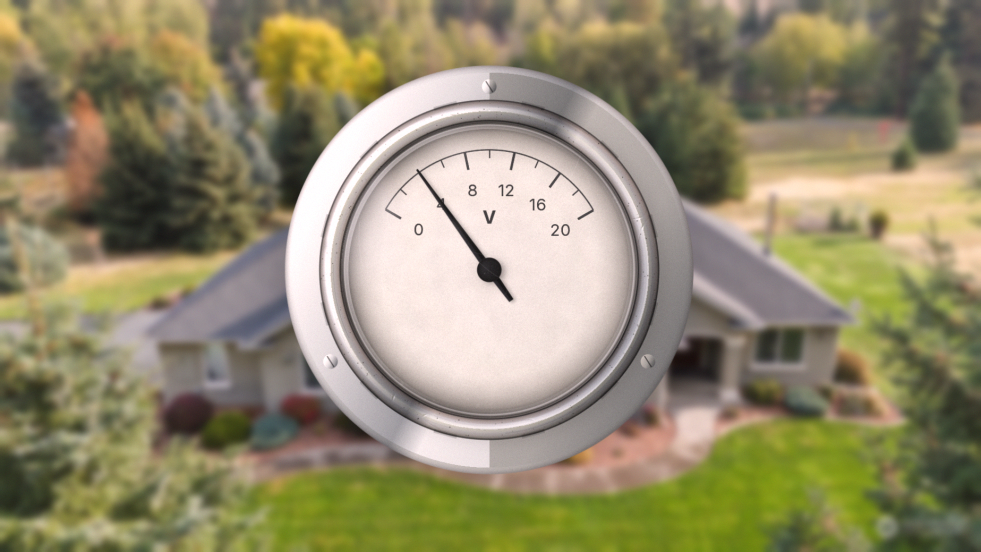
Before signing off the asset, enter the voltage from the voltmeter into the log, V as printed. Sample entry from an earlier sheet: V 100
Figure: V 4
